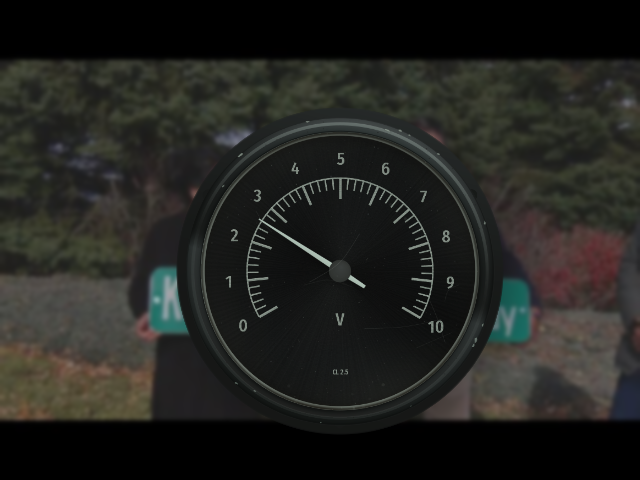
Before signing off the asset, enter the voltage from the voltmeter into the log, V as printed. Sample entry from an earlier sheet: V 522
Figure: V 2.6
